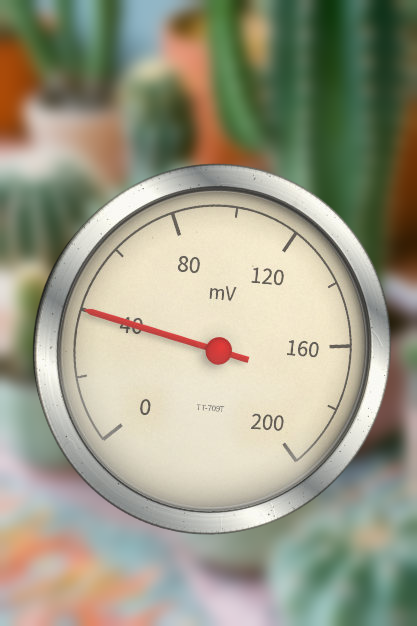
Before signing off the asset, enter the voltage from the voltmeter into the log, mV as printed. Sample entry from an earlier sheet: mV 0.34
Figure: mV 40
